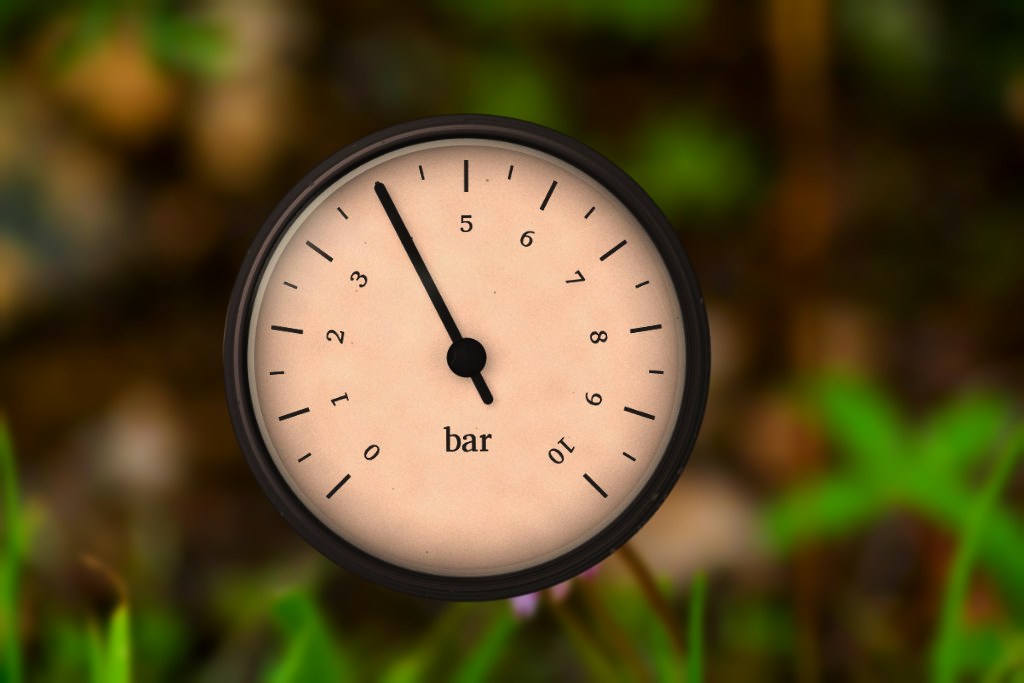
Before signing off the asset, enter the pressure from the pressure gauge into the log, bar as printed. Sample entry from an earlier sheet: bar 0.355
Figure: bar 4
